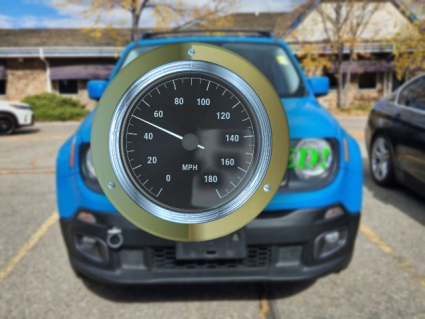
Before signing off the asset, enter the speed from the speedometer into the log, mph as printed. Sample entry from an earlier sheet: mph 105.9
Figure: mph 50
